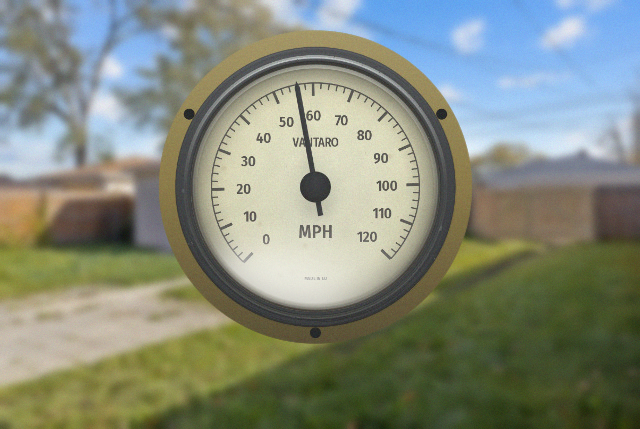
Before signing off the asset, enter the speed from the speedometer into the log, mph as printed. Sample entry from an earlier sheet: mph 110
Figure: mph 56
